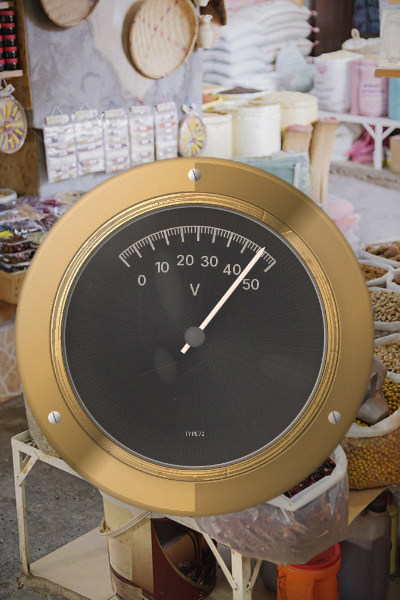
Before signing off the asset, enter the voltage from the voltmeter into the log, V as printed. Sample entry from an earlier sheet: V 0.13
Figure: V 45
